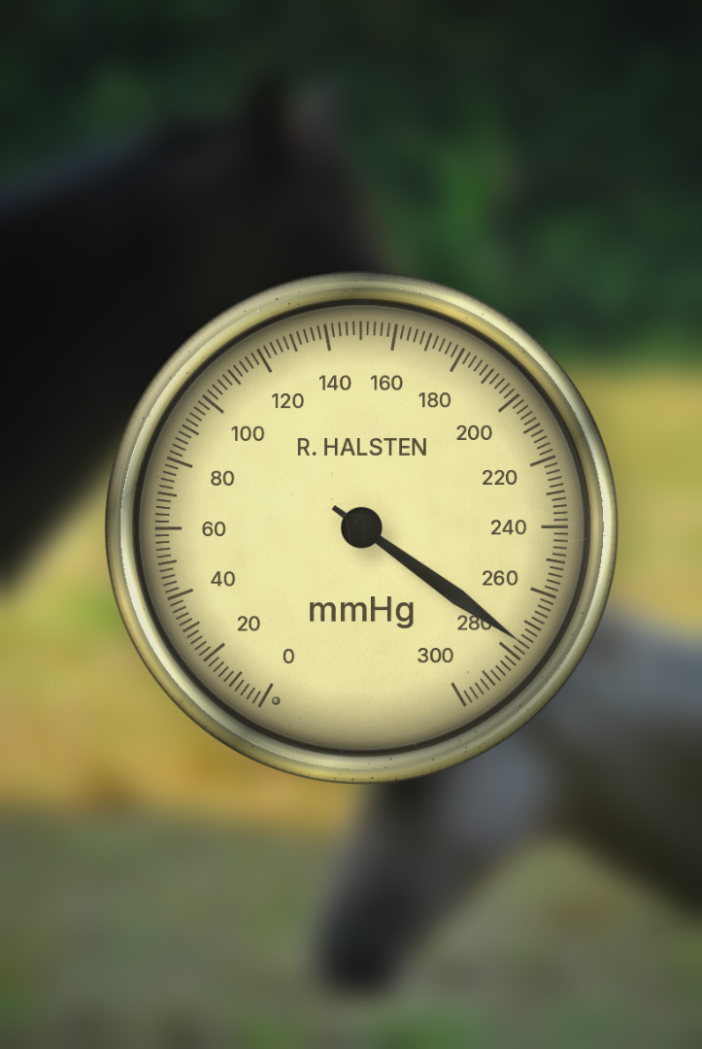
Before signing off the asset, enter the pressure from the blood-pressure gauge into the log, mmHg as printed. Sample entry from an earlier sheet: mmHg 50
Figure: mmHg 276
